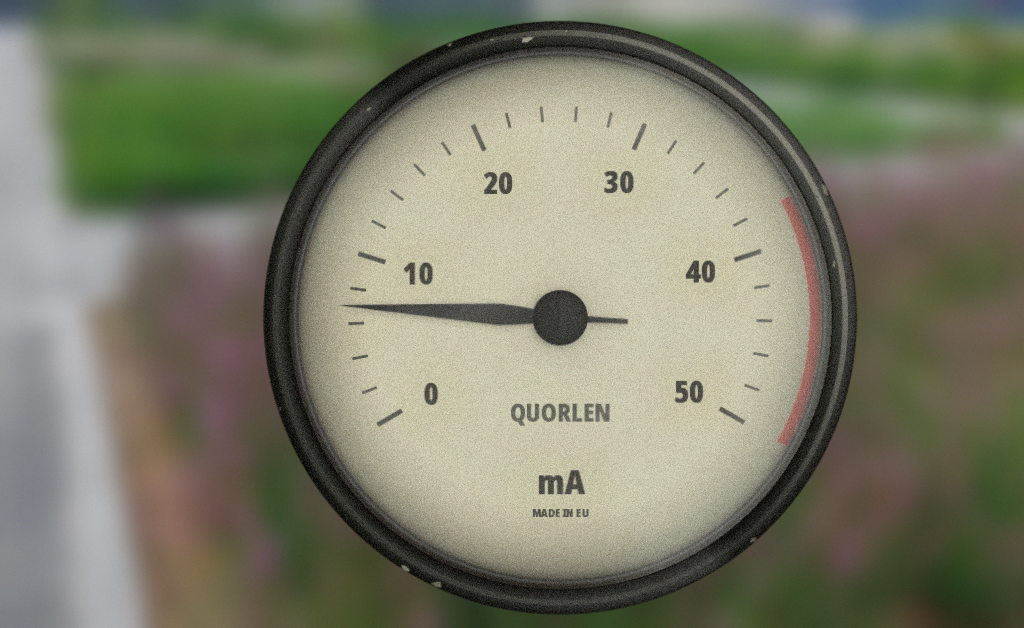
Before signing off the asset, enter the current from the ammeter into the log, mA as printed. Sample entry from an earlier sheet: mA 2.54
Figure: mA 7
